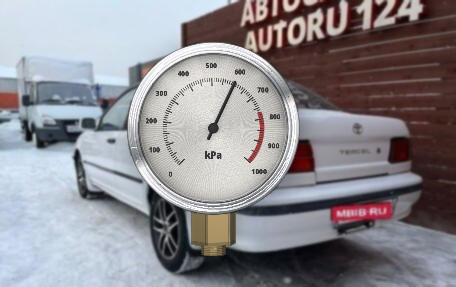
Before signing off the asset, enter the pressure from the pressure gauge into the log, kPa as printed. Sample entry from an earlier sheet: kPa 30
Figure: kPa 600
